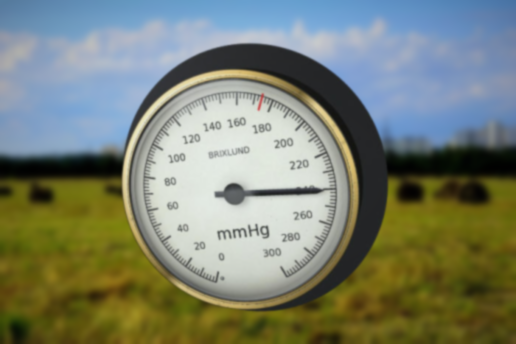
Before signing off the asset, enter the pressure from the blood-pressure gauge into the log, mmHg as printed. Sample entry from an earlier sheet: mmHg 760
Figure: mmHg 240
